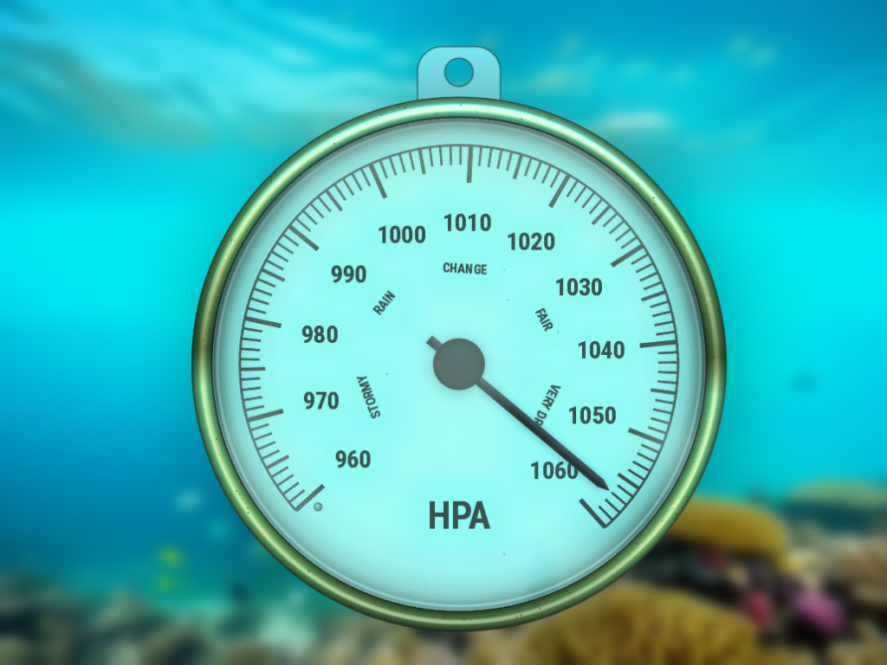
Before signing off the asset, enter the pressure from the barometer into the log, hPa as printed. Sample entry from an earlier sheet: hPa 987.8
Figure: hPa 1057
